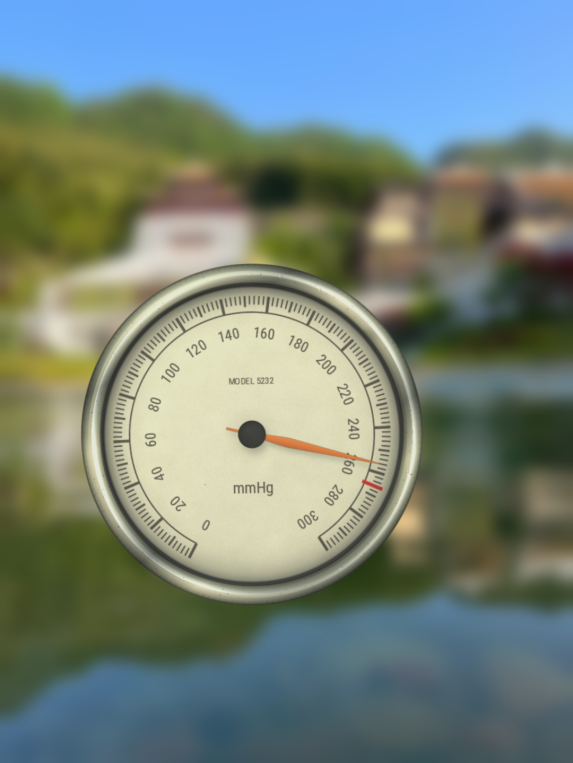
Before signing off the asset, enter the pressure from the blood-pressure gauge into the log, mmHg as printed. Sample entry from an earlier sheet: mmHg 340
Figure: mmHg 256
